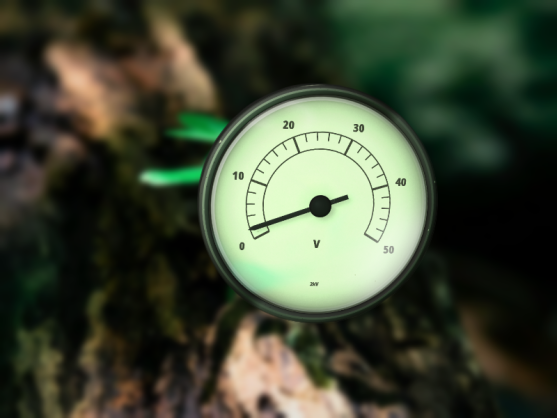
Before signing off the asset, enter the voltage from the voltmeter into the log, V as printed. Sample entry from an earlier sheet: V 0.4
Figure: V 2
